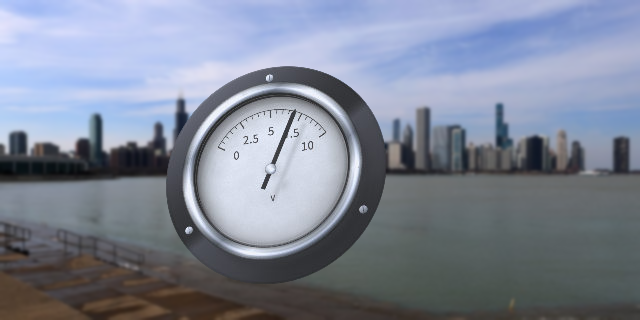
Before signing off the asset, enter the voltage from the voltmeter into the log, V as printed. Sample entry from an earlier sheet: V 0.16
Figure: V 7
